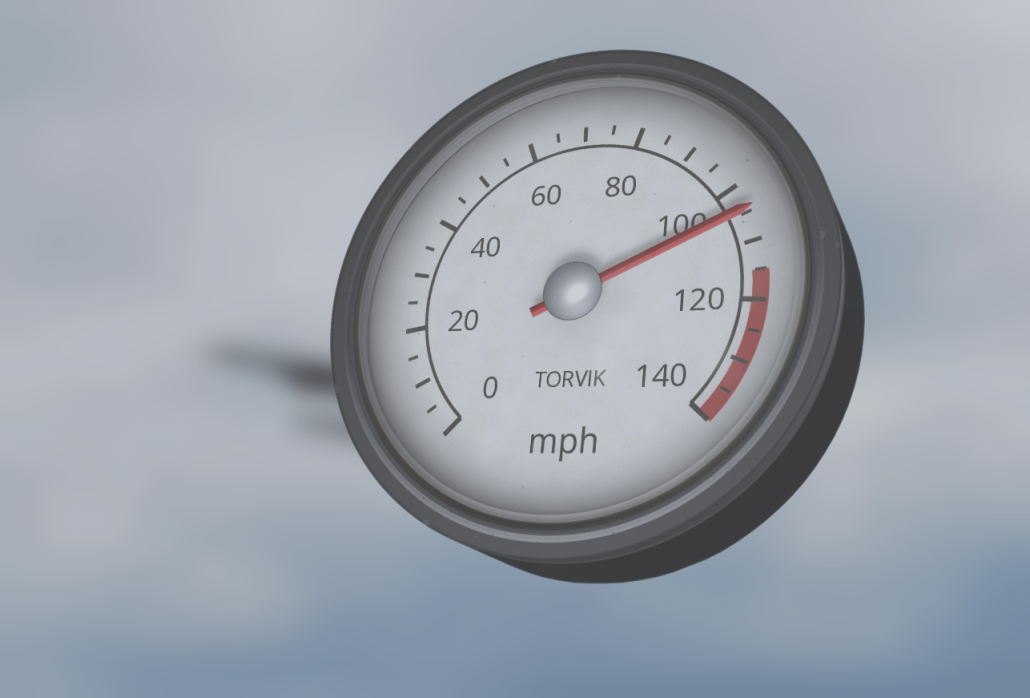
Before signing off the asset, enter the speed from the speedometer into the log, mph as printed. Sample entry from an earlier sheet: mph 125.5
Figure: mph 105
